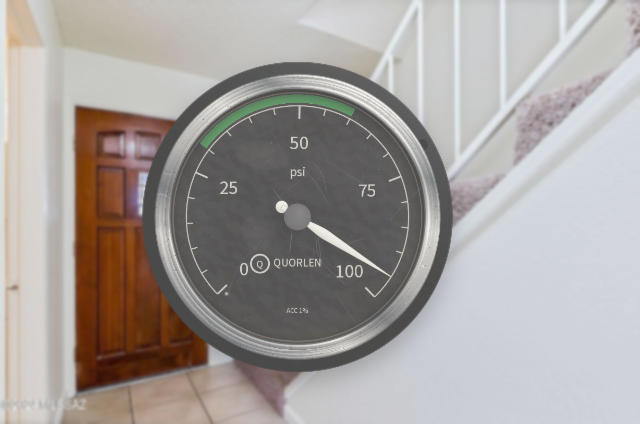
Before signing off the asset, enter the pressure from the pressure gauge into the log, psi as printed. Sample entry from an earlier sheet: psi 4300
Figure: psi 95
